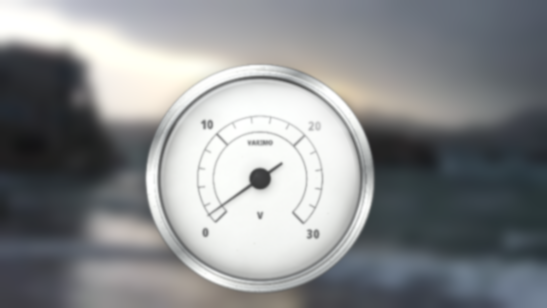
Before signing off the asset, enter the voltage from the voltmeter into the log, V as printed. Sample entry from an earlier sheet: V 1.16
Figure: V 1
